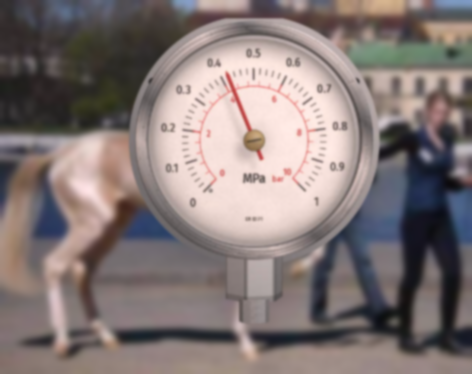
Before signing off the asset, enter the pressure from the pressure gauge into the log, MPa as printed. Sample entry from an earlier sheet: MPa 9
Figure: MPa 0.42
